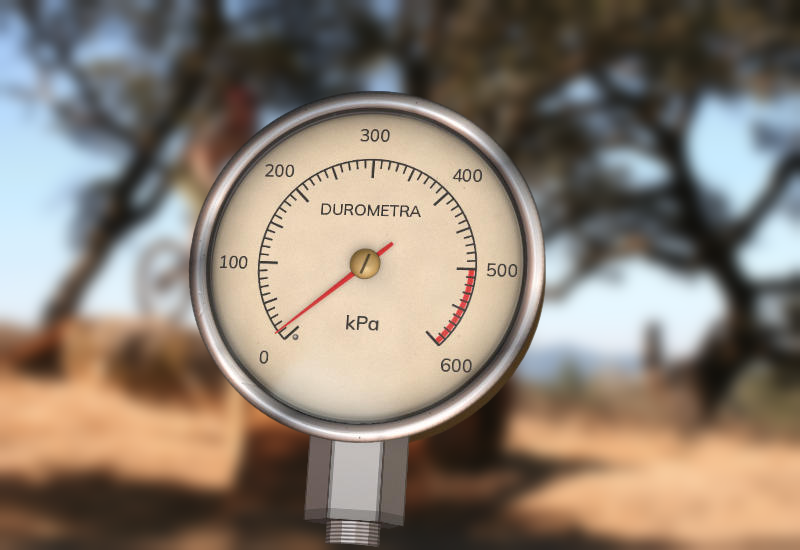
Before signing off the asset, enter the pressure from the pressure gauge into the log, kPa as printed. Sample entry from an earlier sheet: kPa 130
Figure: kPa 10
